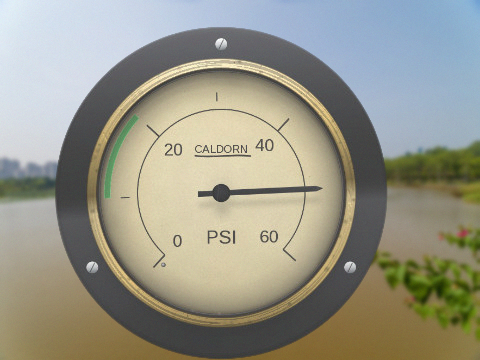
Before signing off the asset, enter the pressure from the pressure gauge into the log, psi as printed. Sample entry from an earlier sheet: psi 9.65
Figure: psi 50
